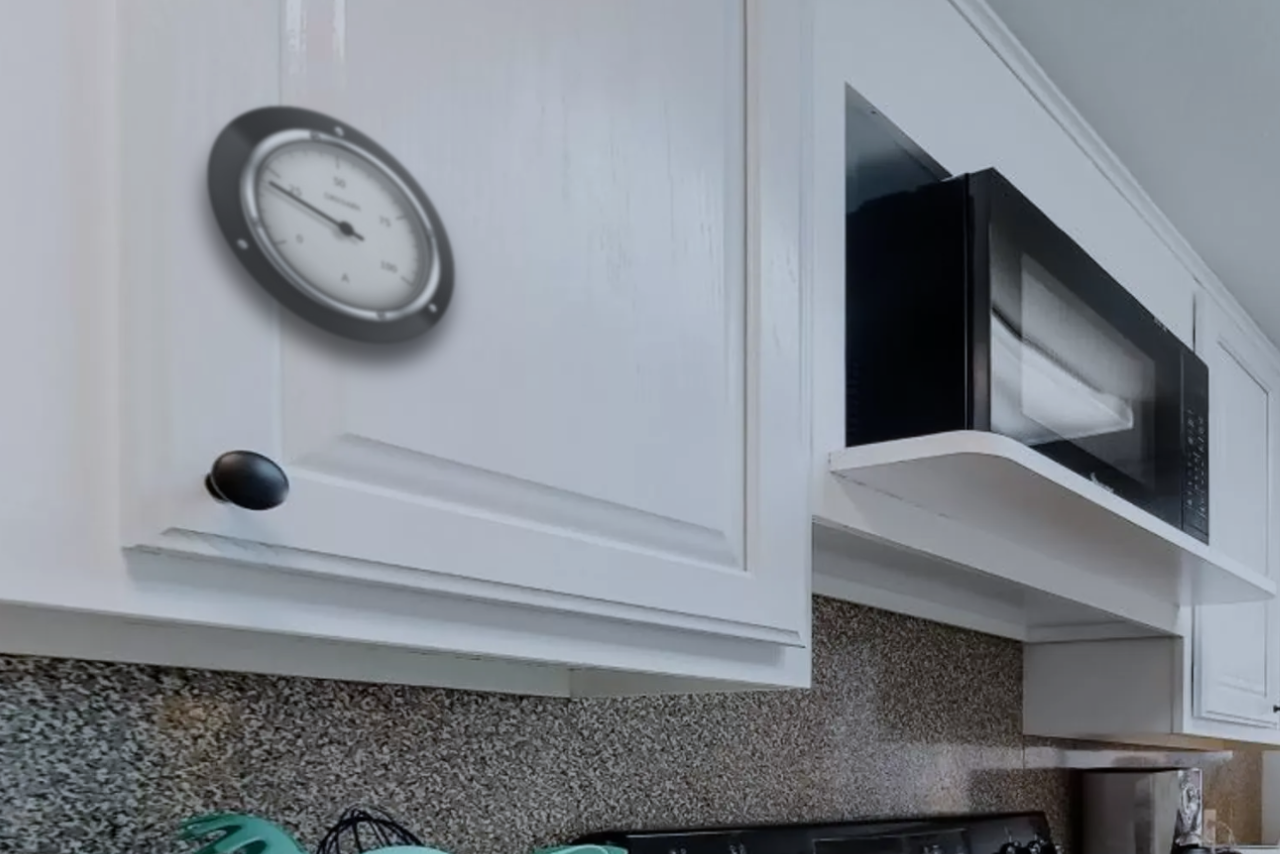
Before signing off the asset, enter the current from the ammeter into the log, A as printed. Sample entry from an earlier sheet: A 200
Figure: A 20
